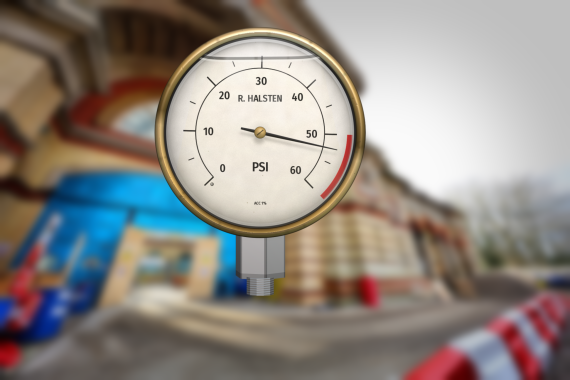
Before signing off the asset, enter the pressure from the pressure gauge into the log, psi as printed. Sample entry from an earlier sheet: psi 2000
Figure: psi 52.5
